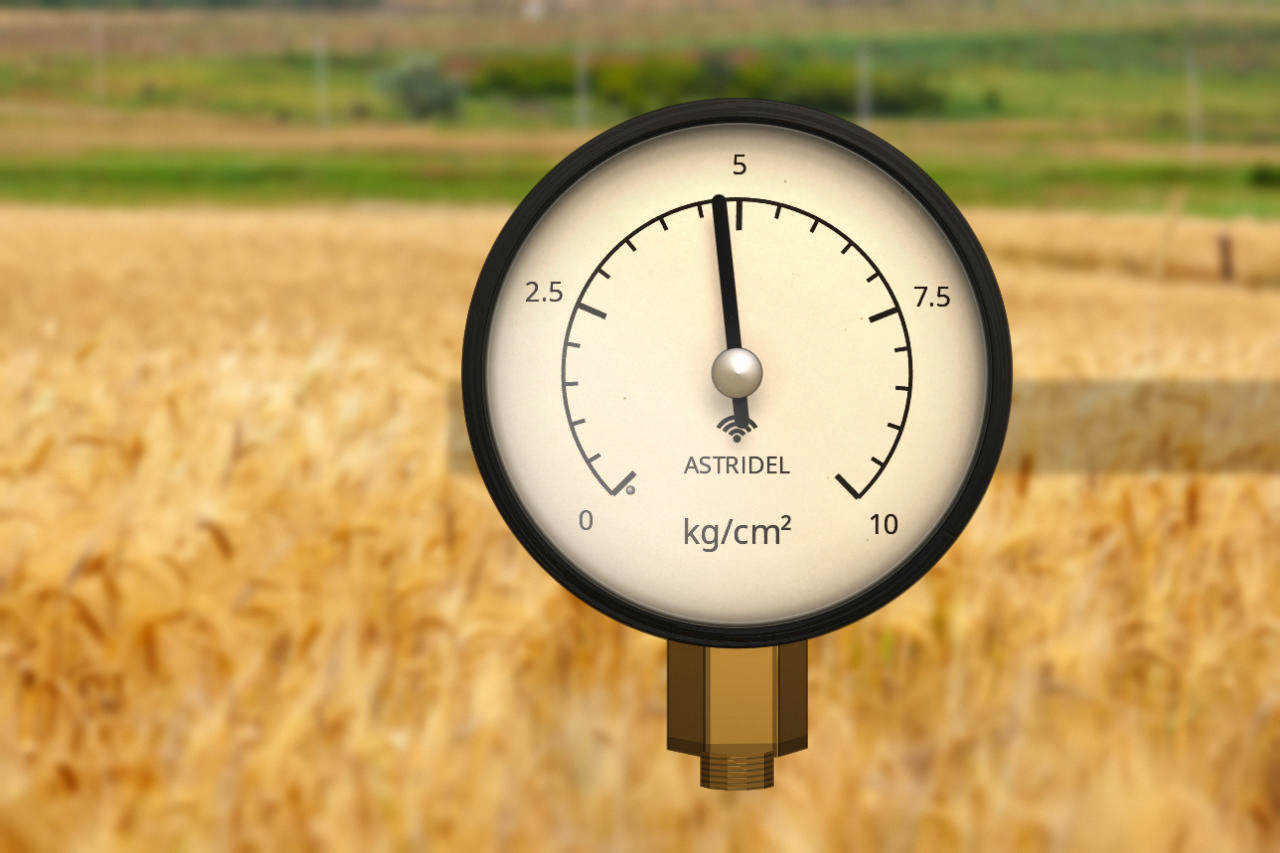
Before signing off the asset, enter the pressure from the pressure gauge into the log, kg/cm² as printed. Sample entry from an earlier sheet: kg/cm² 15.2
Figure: kg/cm² 4.75
